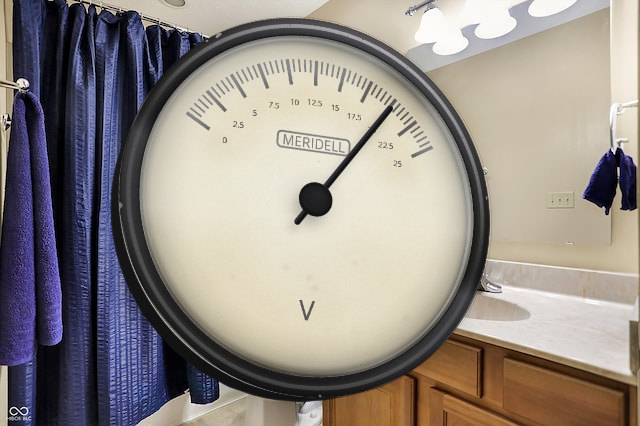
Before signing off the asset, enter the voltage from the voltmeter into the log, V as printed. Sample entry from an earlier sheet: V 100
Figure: V 20
